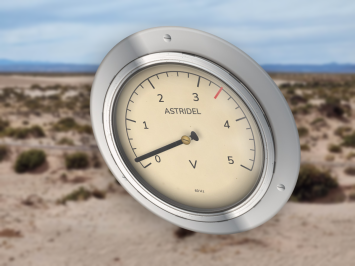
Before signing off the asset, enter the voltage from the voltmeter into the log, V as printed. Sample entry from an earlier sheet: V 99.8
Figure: V 0.2
